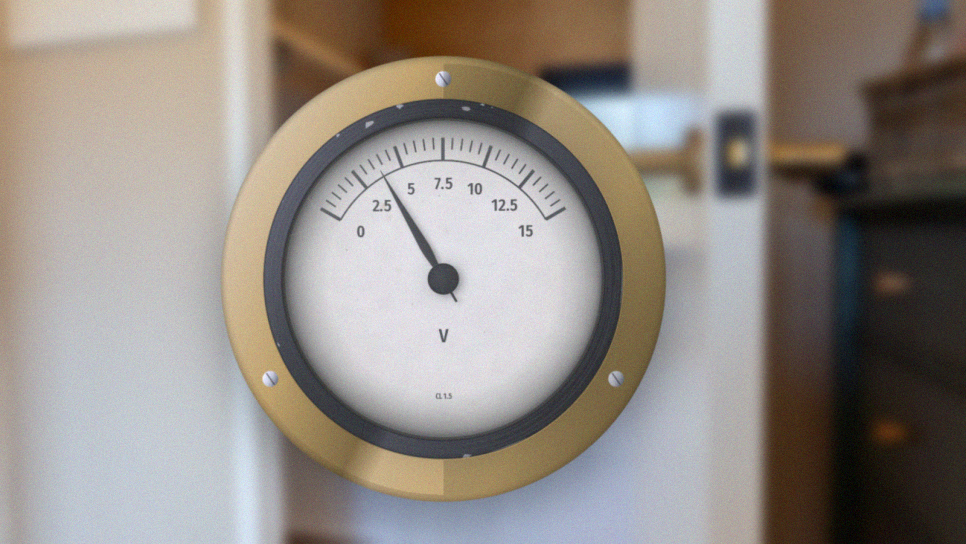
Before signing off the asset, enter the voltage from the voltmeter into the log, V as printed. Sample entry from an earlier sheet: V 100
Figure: V 3.75
